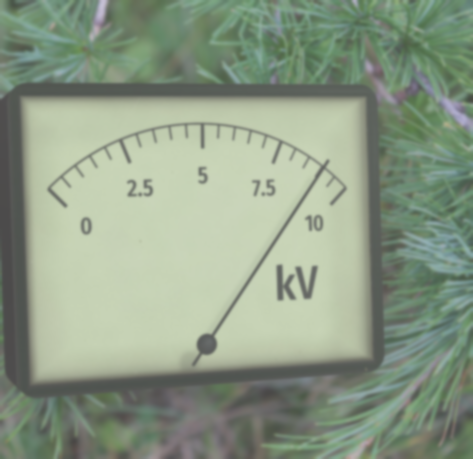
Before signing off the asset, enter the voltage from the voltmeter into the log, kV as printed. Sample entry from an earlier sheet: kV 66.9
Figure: kV 9
